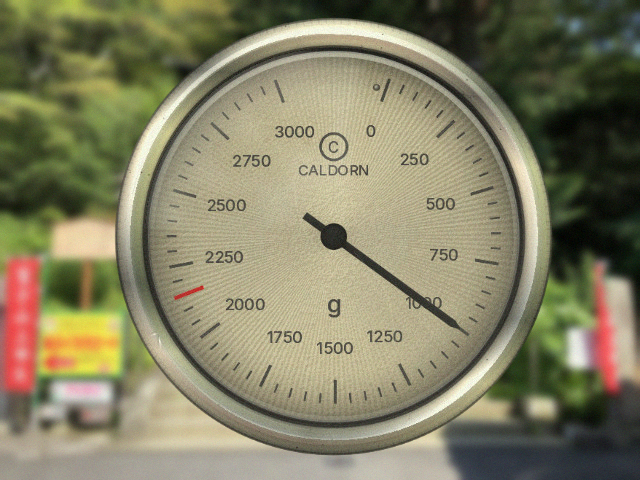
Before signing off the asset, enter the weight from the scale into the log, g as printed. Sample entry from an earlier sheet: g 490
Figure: g 1000
